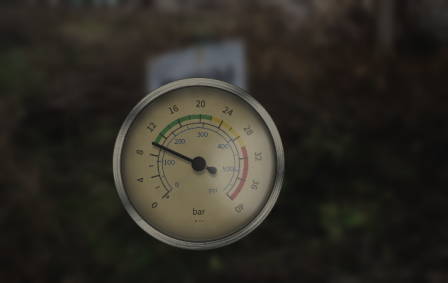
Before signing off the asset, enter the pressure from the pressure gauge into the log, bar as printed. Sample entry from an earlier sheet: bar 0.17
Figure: bar 10
